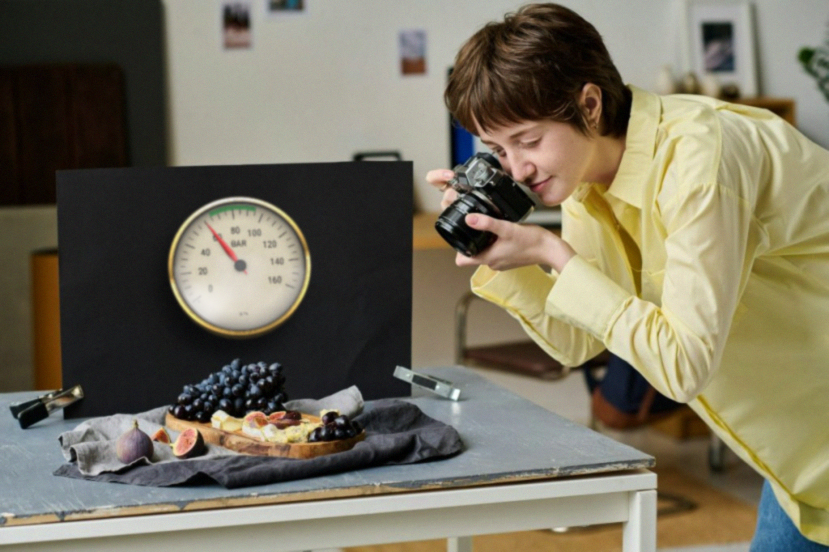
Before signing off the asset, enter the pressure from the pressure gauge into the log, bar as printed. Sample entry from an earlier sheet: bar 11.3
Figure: bar 60
